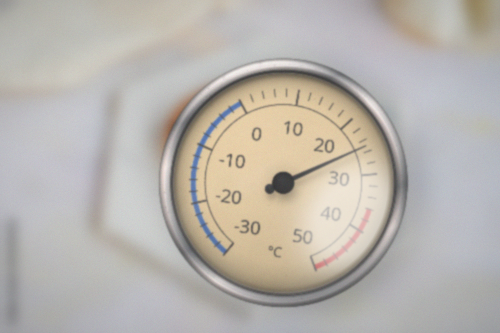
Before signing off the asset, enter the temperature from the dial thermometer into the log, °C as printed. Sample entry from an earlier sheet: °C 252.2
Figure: °C 25
